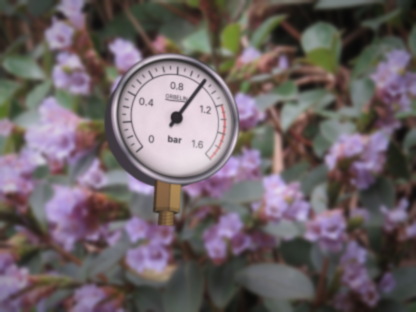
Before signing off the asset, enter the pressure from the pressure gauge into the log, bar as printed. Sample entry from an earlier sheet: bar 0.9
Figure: bar 1
